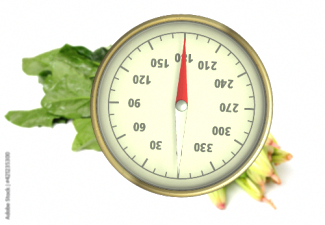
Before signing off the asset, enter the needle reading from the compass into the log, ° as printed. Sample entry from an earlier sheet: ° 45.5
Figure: ° 180
